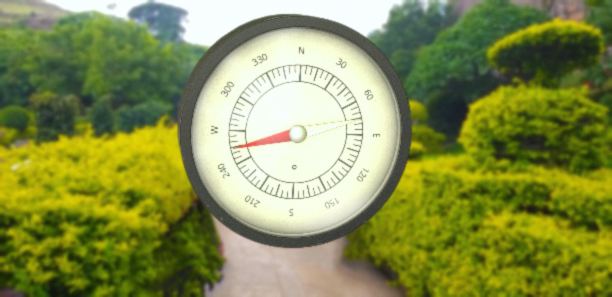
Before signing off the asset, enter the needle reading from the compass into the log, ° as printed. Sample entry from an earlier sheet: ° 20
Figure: ° 255
